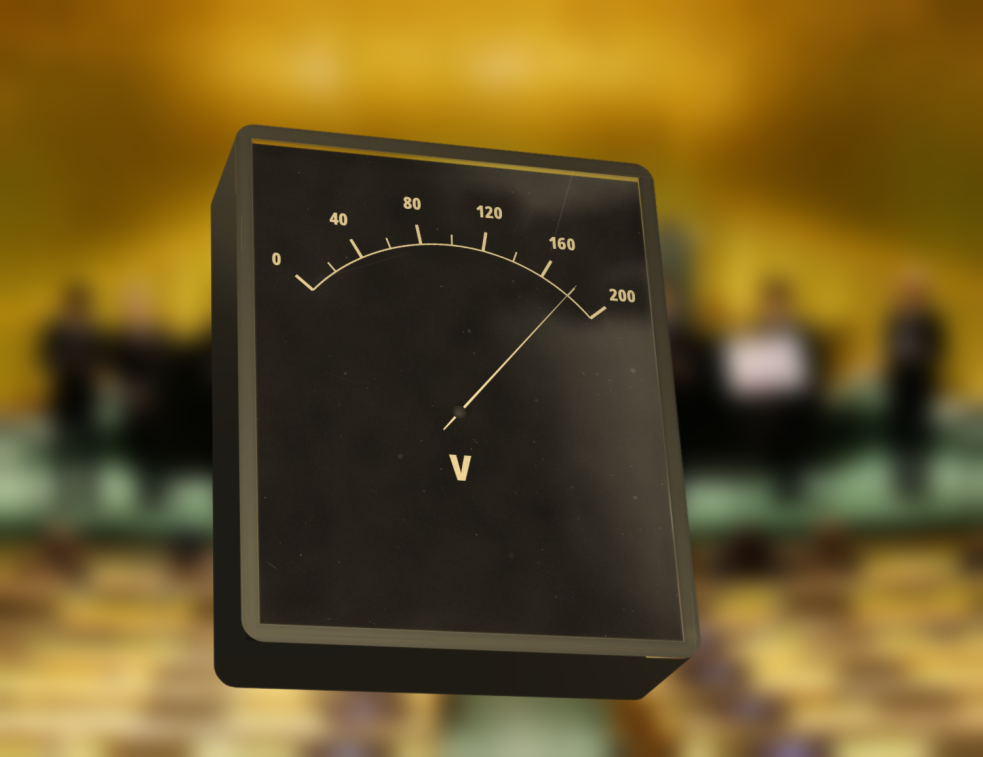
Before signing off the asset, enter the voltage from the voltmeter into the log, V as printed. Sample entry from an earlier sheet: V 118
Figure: V 180
